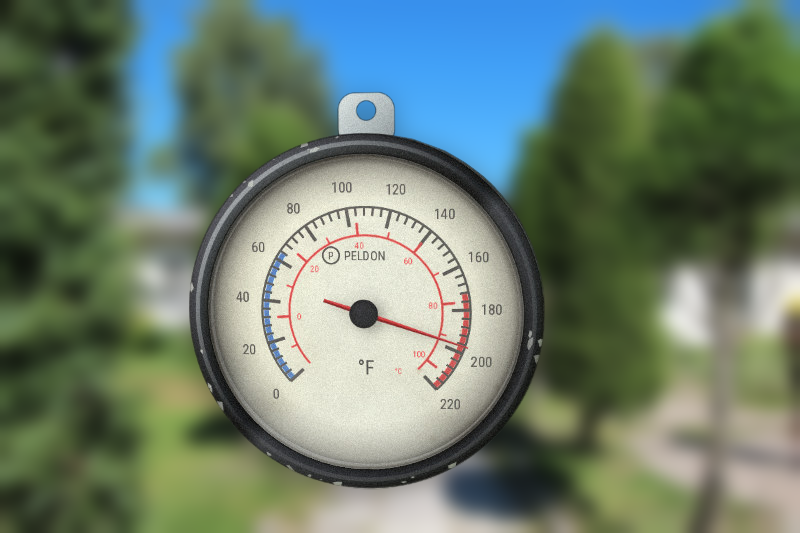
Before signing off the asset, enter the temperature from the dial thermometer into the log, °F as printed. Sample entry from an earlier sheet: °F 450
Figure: °F 196
